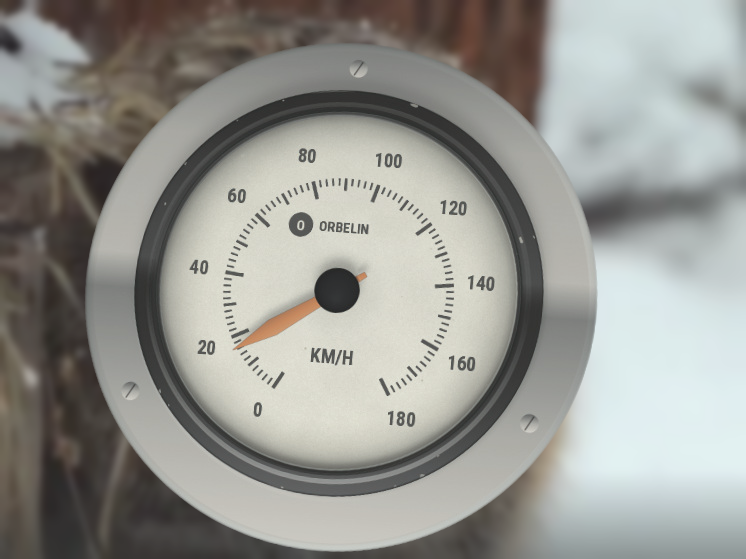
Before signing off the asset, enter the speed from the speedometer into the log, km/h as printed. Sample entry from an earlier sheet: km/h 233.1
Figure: km/h 16
